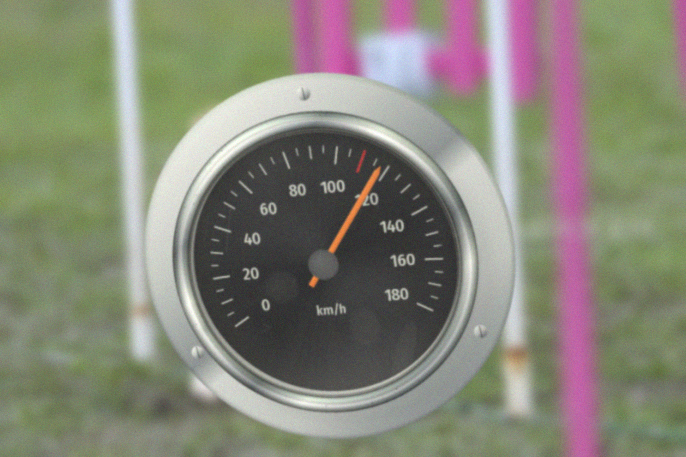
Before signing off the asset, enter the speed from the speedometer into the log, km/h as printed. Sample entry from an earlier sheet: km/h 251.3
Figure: km/h 117.5
